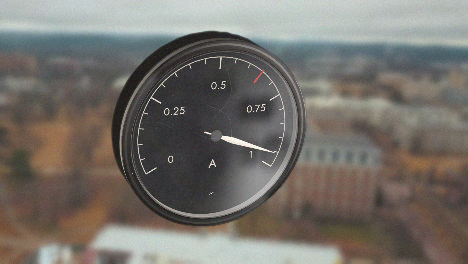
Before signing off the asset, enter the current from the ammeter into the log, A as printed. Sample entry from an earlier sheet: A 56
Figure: A 0.95
